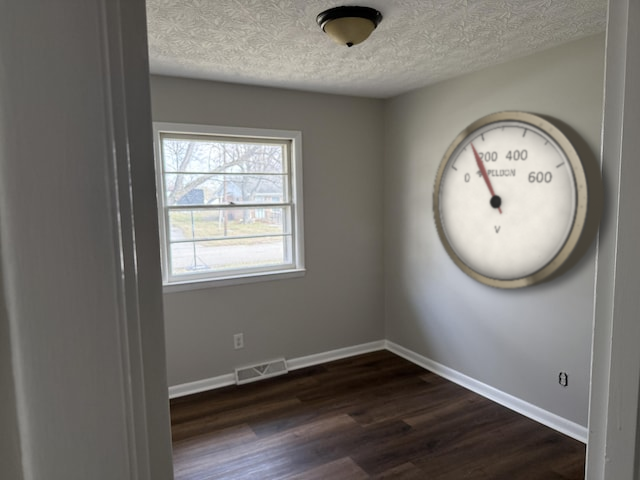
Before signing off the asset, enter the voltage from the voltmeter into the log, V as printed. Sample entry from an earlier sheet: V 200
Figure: V 150
